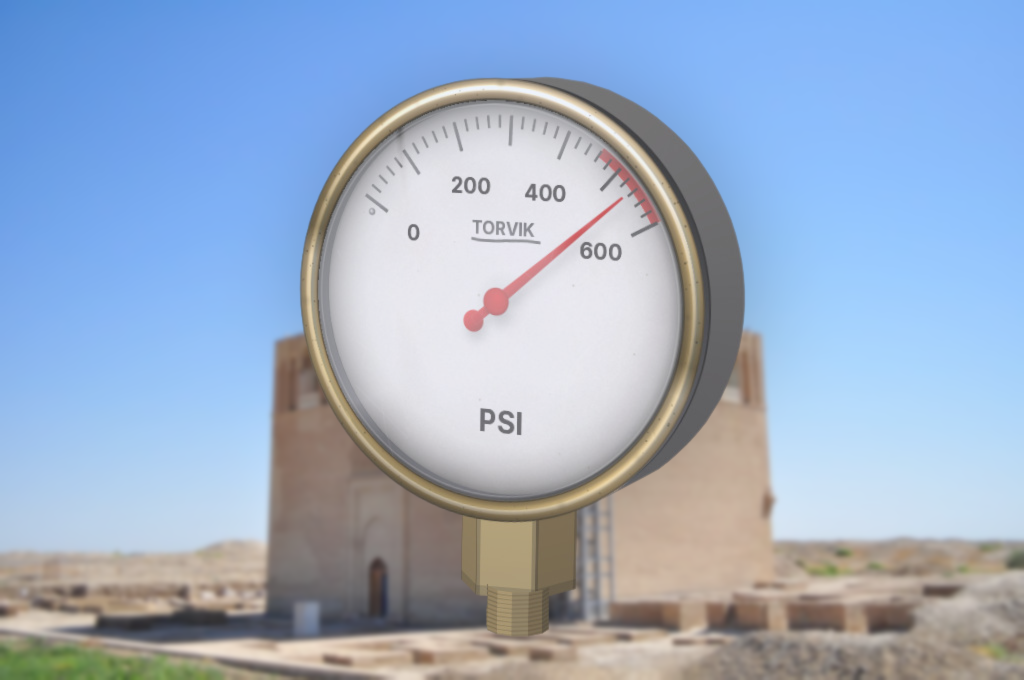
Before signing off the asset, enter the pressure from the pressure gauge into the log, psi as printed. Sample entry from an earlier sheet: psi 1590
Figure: psi 540
